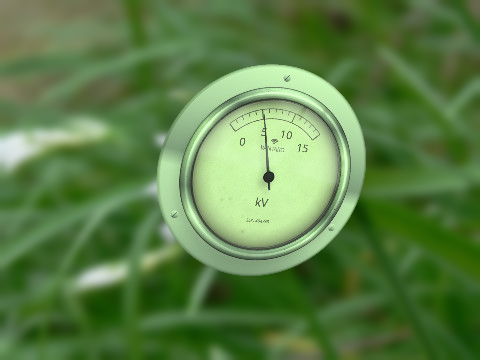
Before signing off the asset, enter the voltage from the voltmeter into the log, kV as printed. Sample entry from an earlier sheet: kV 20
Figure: kV 5
